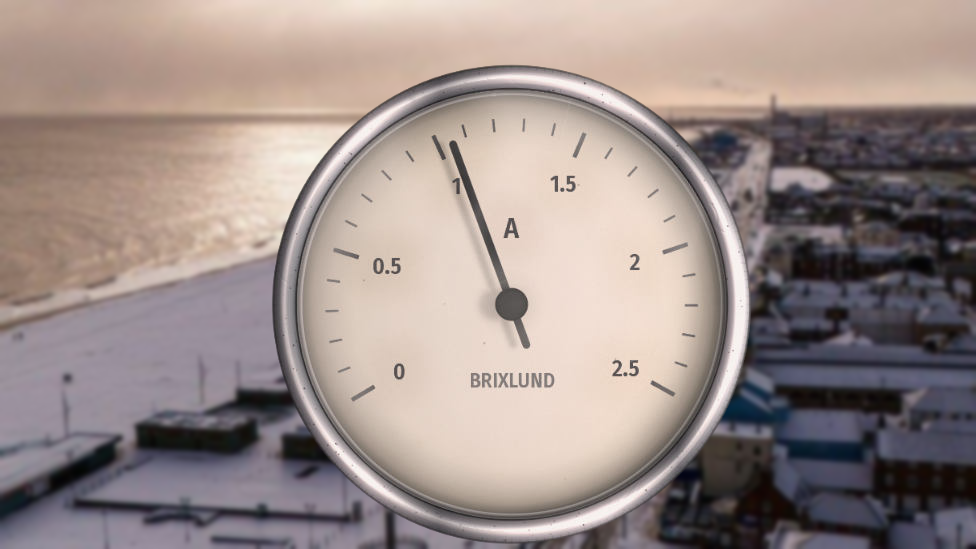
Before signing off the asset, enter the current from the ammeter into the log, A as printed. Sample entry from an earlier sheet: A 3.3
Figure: A 1.05
